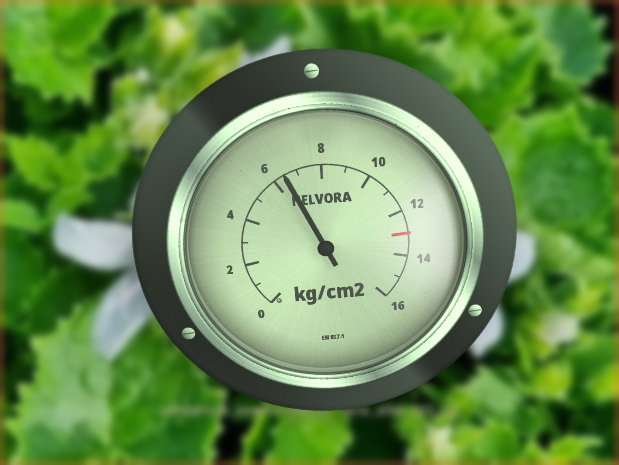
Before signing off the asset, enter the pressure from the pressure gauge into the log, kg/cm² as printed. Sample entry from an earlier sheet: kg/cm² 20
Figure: kg/cm² 6.5
